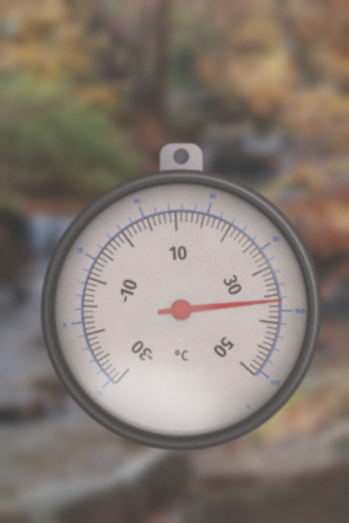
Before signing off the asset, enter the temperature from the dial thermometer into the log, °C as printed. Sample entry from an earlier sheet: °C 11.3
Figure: °C 36
